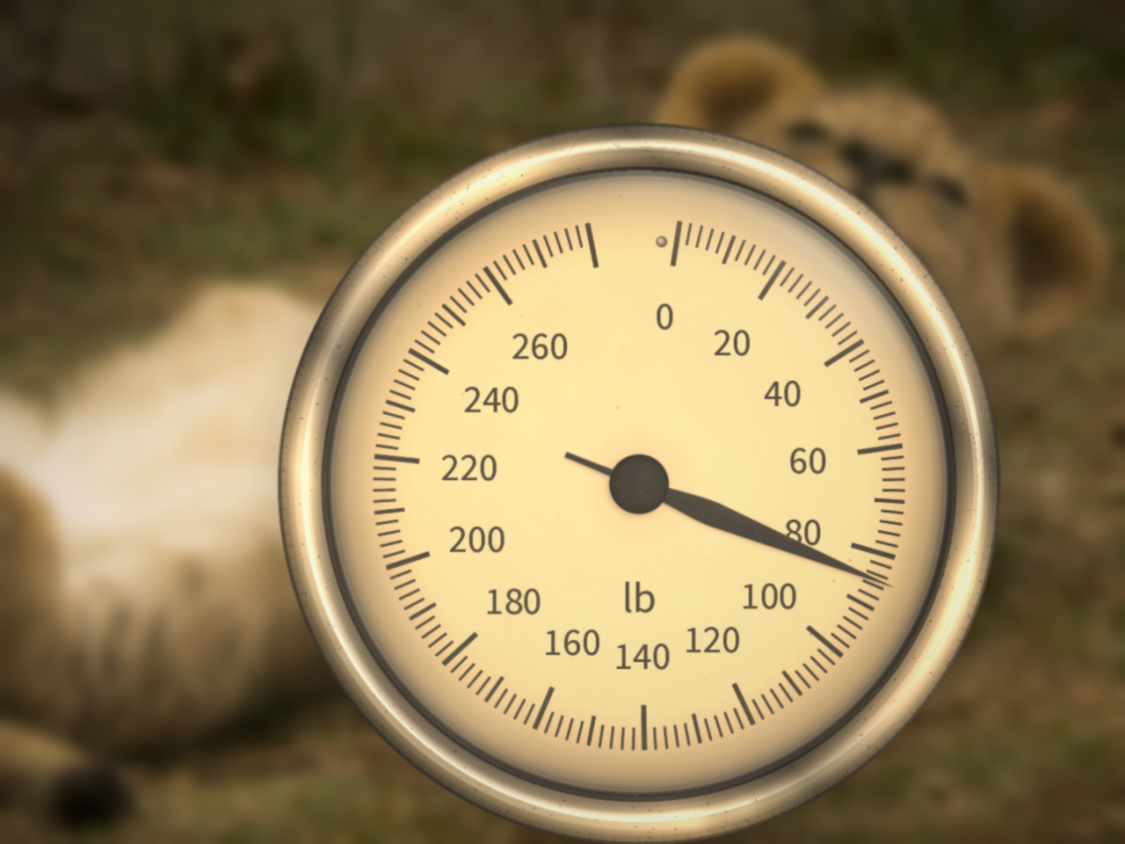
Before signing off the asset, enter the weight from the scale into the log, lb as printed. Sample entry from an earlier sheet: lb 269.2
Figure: lb 85
